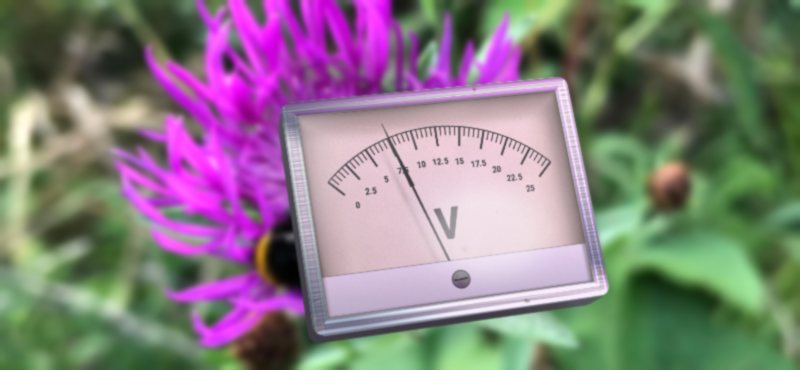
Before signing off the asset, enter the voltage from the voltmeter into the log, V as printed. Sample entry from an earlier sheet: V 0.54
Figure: V 7.5
